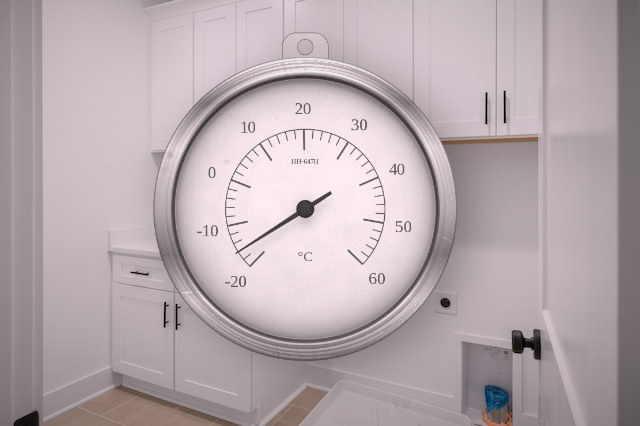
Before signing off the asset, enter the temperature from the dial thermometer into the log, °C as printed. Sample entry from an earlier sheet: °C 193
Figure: °C -16
